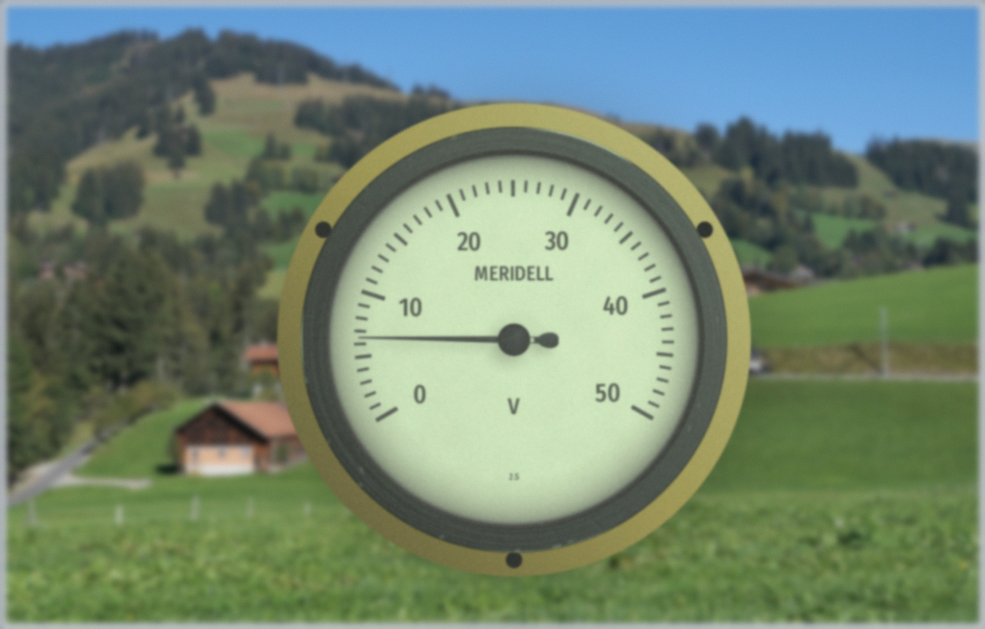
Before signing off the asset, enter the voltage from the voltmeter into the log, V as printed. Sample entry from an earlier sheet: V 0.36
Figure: V 6.5
